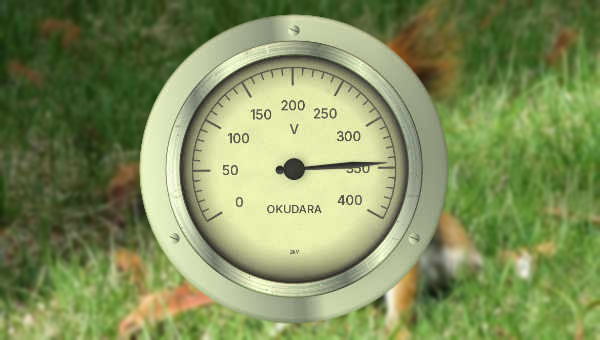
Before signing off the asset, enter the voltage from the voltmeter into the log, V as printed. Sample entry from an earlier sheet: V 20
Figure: V 345
